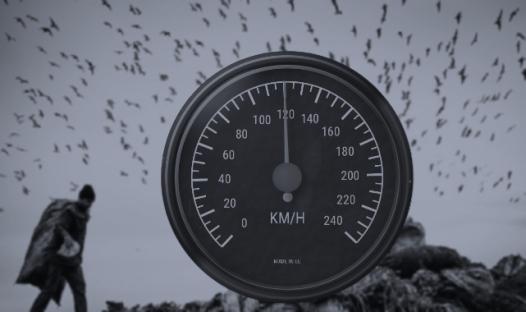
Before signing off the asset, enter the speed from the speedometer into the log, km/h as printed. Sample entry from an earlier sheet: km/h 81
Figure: km/h 120
